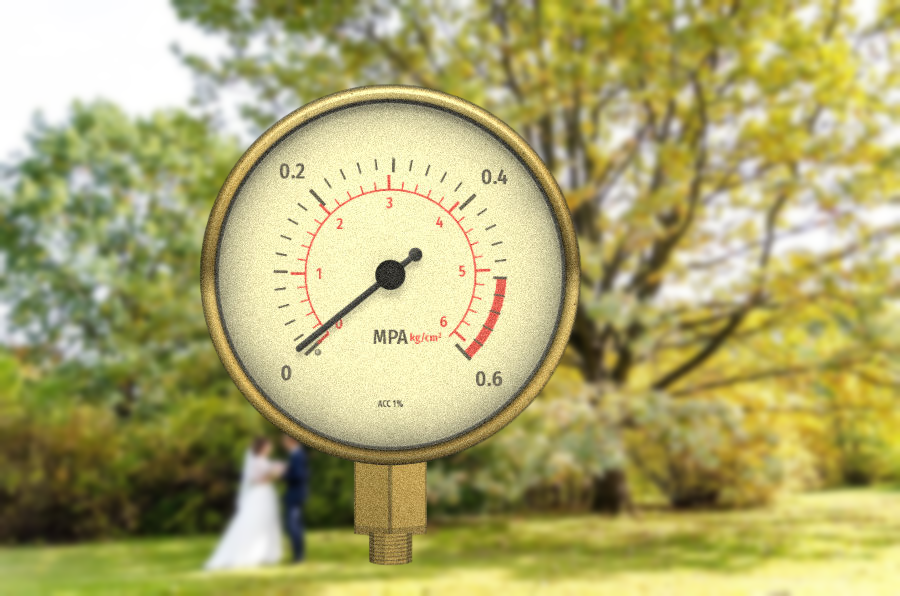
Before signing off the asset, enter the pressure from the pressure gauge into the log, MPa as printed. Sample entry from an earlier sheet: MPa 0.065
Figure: MPa 0.01
